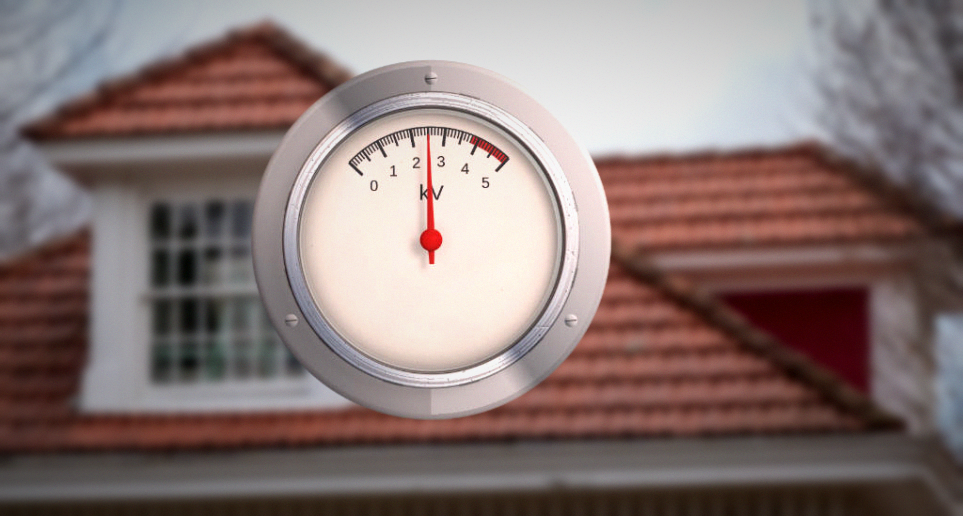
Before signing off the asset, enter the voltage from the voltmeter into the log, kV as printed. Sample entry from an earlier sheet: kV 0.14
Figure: kV 2.5
